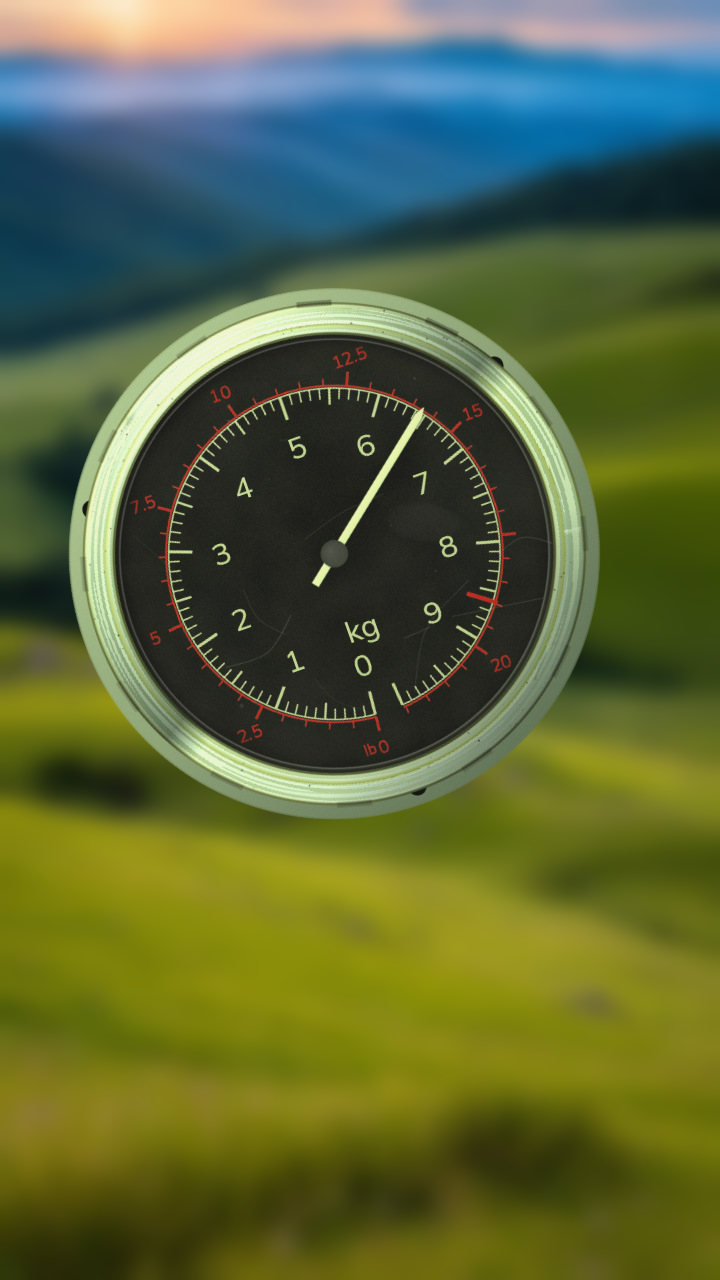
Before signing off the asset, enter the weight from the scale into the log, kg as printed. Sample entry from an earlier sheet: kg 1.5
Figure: kg 6.45
